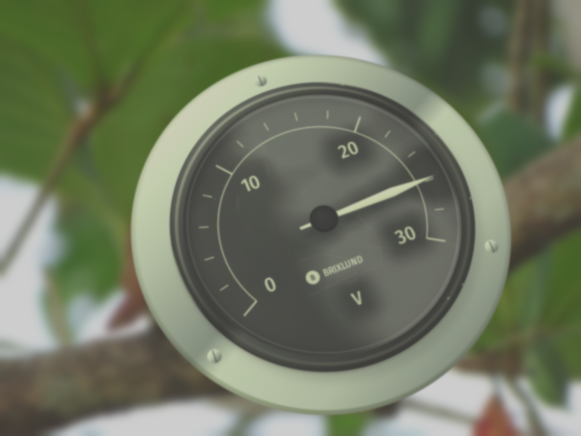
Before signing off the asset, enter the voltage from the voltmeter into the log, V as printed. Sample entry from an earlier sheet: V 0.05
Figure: V 26
